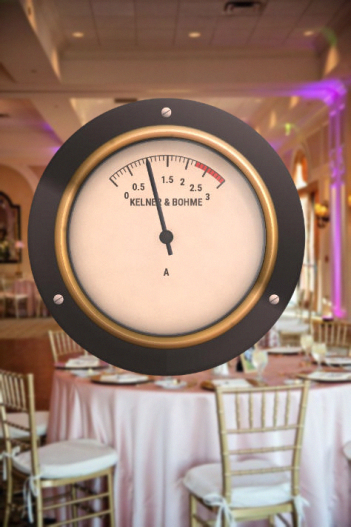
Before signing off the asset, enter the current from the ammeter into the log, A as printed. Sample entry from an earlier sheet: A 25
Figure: A 1
